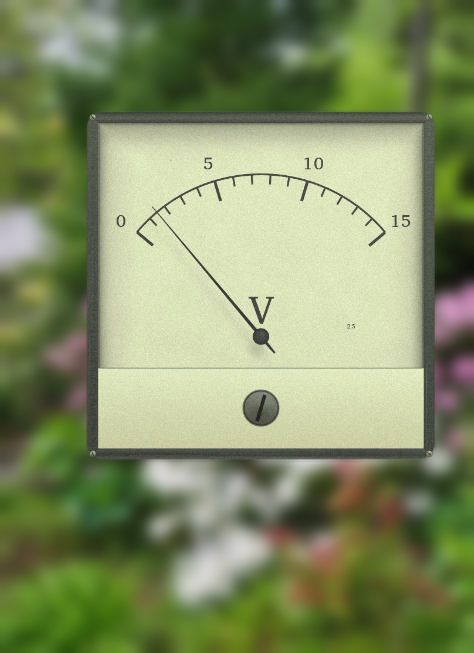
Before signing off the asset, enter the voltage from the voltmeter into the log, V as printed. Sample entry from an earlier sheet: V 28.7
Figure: V 1.5
